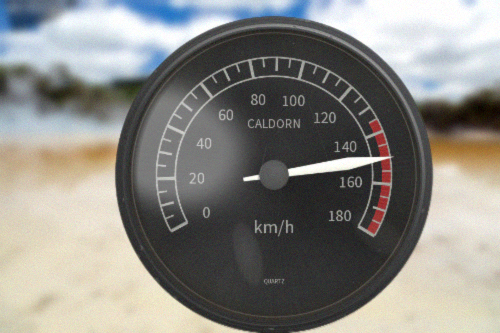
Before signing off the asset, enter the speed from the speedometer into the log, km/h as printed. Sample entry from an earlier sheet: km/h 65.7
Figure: km/h 150
